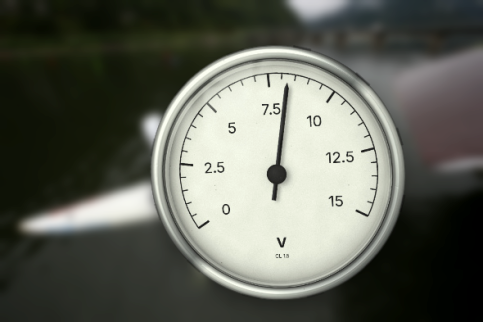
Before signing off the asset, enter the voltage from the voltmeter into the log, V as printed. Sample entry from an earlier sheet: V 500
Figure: V 8.25
